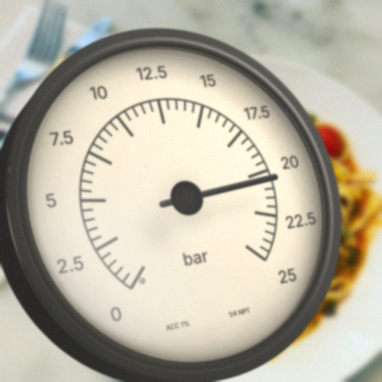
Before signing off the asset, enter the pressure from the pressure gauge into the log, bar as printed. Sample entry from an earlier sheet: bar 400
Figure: bar 20.5
